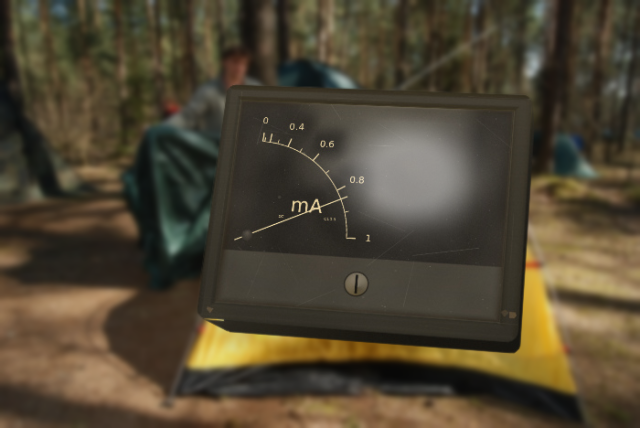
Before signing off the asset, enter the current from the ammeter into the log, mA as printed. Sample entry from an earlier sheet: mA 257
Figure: mA 0.85
